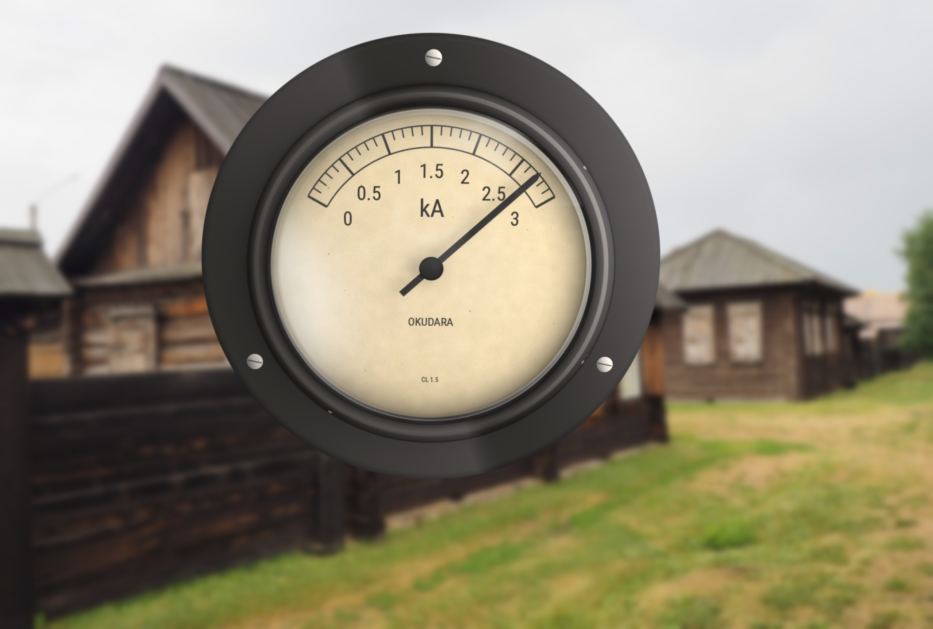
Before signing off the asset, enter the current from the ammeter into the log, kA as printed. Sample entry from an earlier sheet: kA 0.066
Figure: kA 2.7
